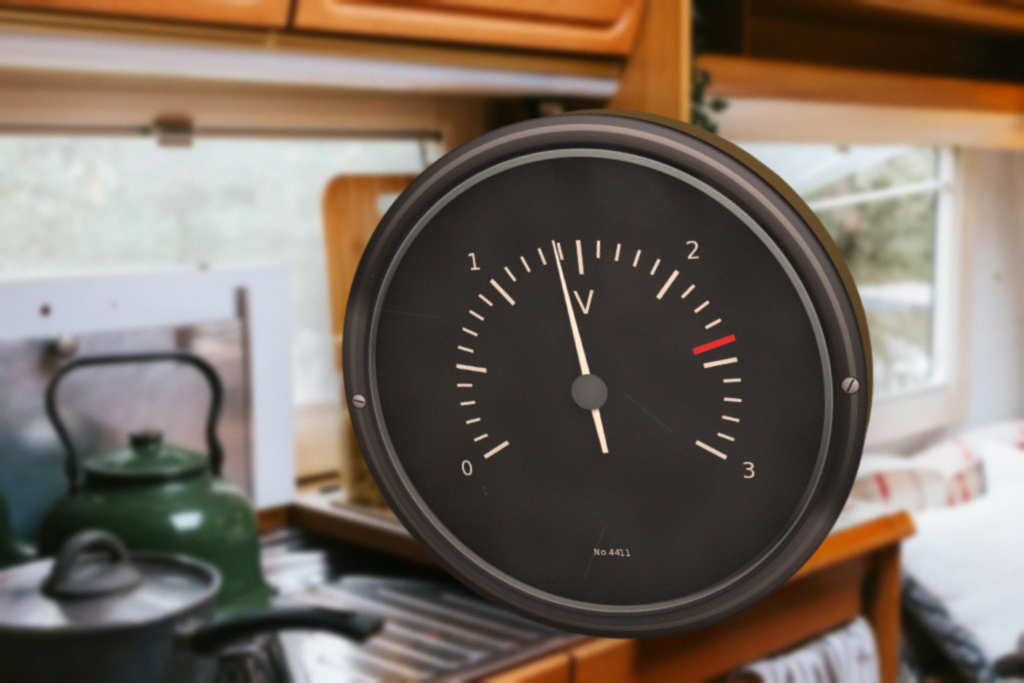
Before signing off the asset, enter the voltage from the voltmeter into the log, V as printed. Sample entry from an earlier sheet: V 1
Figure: V 1.4
